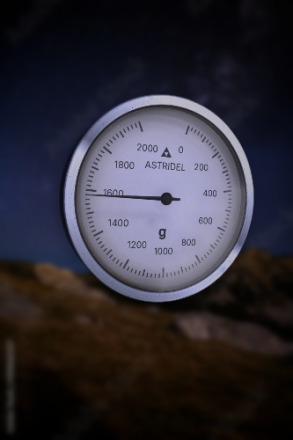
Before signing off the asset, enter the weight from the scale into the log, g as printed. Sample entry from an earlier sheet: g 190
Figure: g 1580
